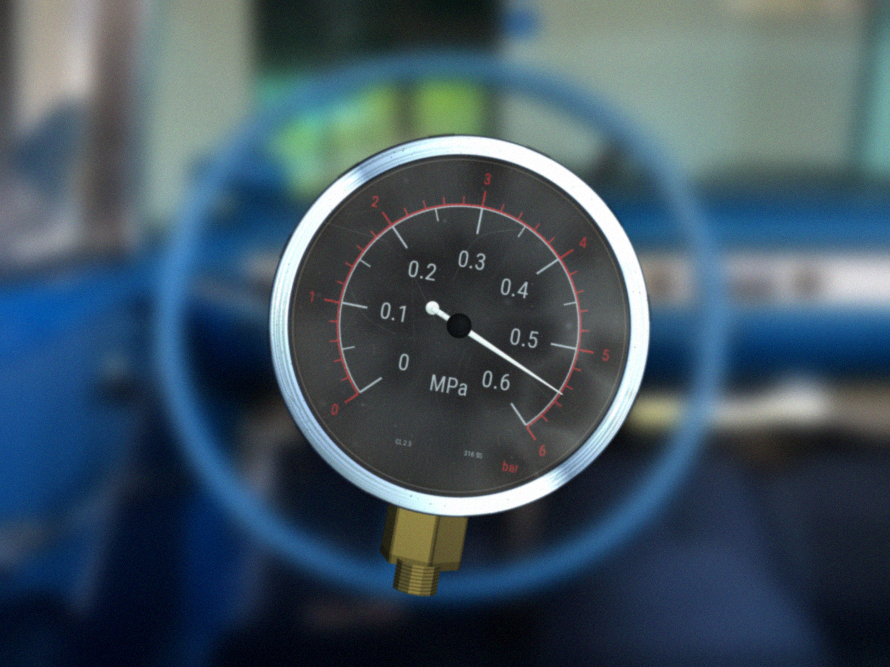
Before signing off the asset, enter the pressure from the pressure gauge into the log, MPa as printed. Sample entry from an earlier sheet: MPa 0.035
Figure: MPa 0.55
